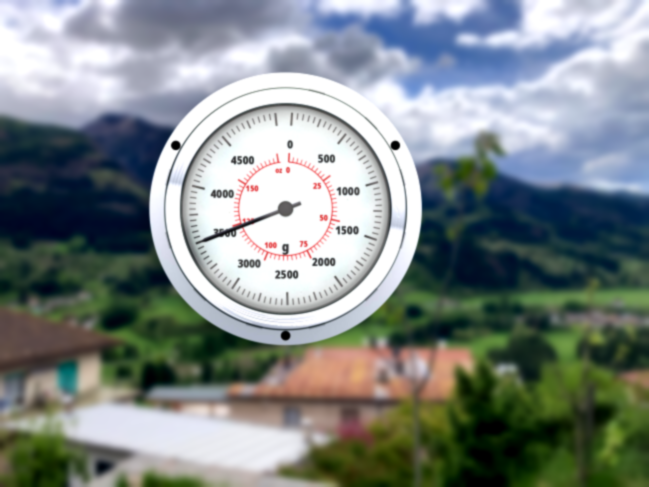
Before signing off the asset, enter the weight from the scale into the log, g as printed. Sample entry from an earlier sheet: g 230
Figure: g 3500
